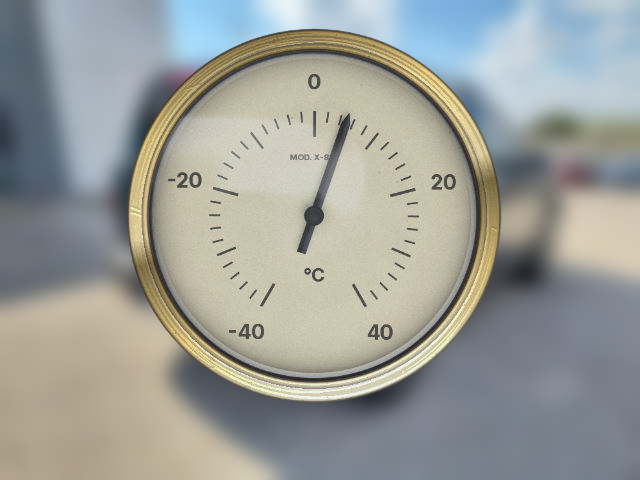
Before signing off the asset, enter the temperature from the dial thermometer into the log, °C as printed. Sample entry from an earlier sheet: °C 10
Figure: °C 5
